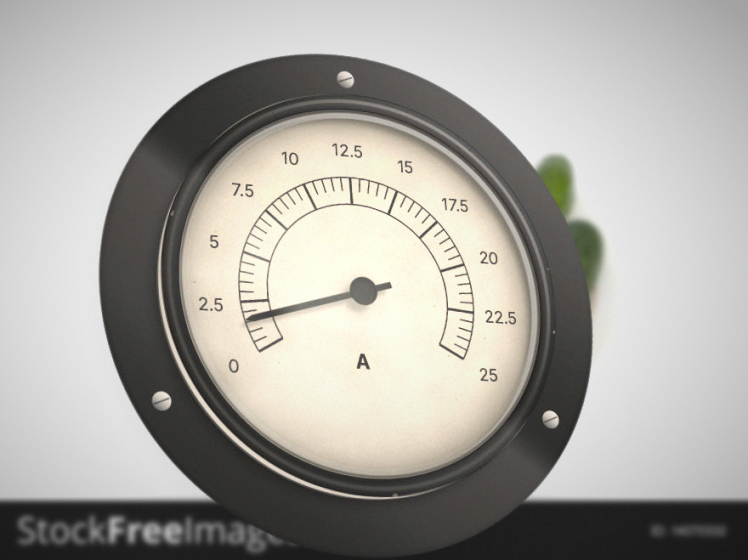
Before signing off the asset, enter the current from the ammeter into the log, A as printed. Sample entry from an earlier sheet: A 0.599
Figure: A 1.5
